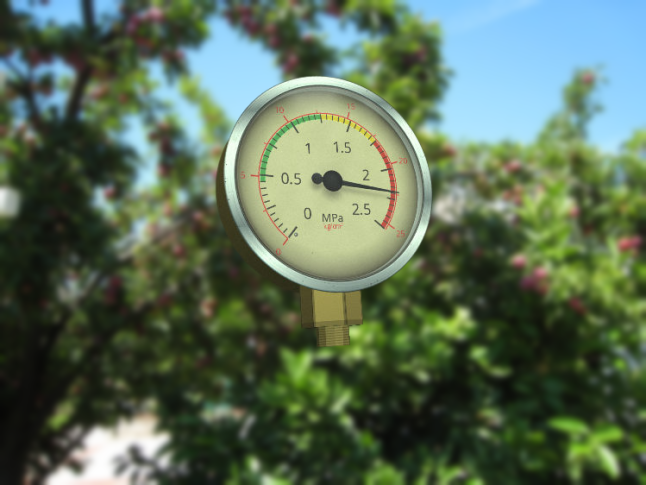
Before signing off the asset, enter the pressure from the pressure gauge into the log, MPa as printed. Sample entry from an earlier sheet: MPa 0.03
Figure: MPa 2.2
